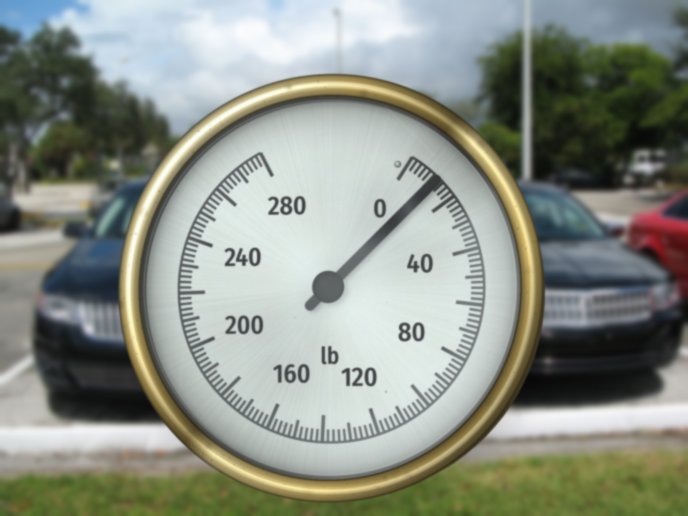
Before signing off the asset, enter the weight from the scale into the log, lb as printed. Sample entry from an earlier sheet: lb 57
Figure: lb 12
